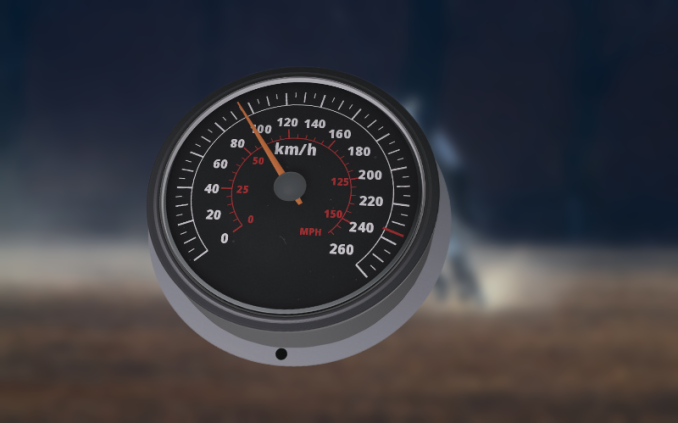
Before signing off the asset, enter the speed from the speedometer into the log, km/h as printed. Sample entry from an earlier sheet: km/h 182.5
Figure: km/h 95
